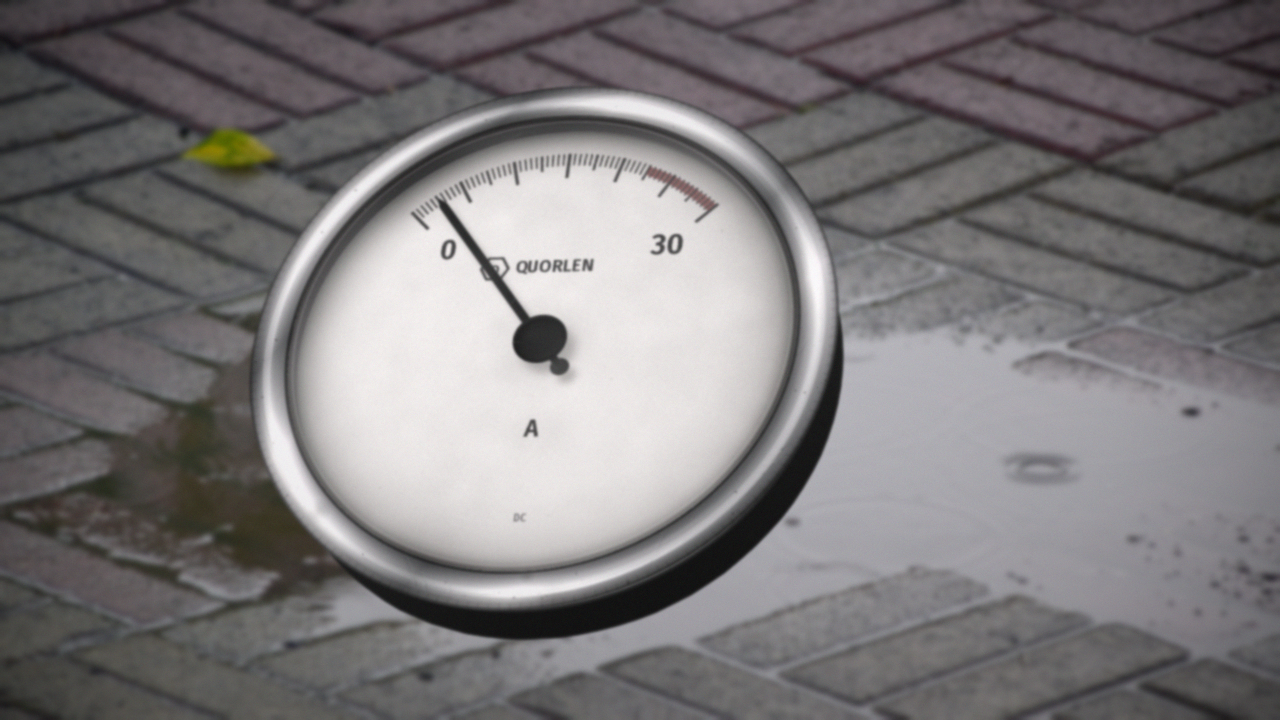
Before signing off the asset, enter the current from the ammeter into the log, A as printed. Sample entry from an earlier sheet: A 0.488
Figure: A 2.5
